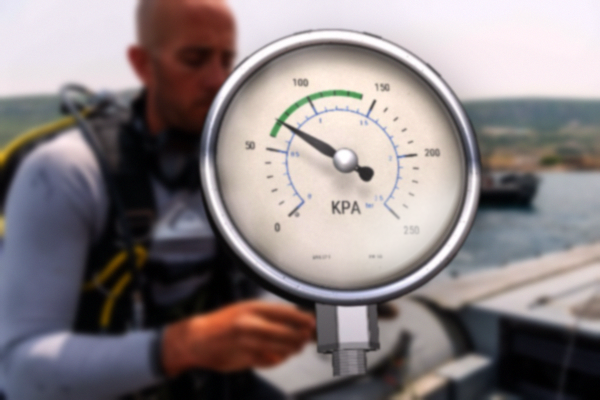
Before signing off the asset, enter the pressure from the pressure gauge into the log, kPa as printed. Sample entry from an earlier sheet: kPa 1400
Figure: kPa 70
